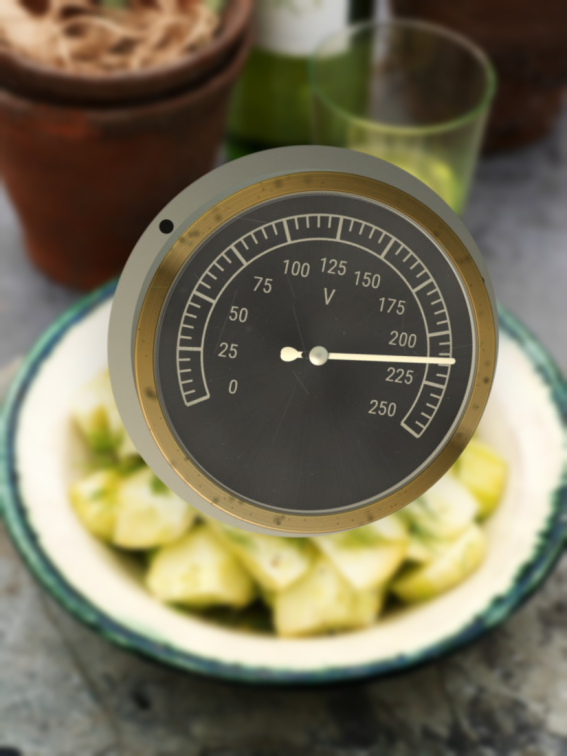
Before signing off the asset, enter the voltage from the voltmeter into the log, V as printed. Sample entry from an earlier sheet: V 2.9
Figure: V 212.5
